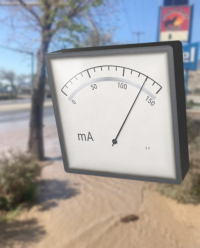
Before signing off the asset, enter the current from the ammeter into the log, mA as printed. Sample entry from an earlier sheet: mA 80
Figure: mA 130
